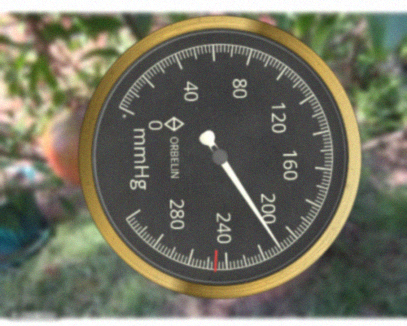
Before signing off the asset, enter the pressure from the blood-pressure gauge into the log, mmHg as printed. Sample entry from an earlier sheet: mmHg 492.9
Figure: mmHg 210
